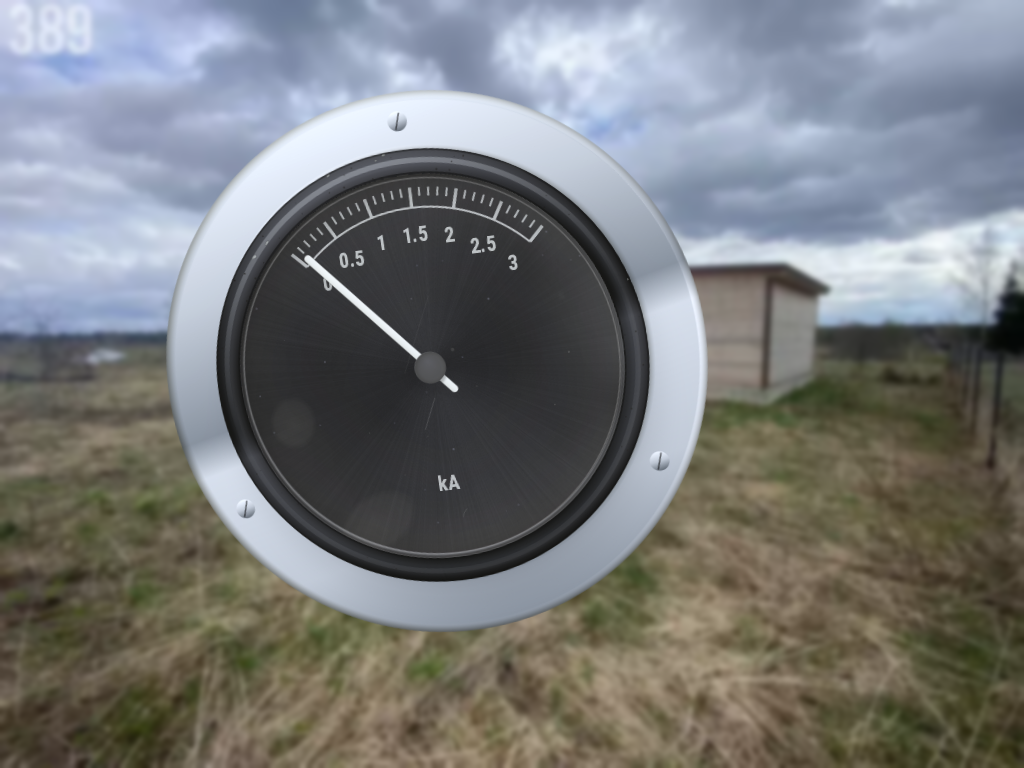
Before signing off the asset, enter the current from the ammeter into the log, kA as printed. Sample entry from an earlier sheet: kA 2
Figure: kA 0.1
